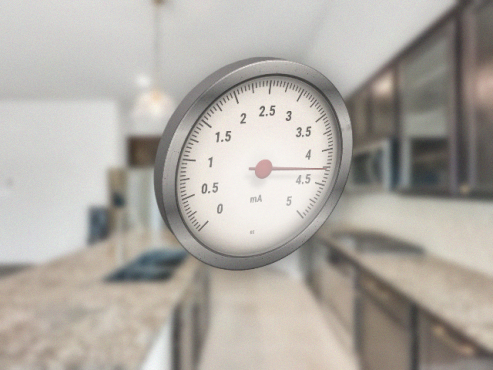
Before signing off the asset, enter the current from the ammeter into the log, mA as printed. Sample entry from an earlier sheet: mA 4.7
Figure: mA 4.25
